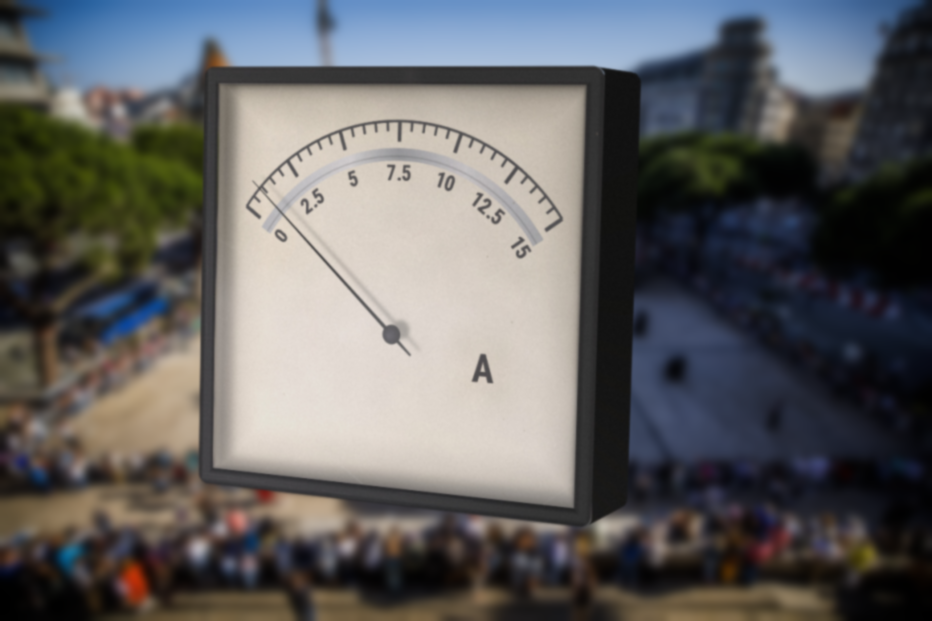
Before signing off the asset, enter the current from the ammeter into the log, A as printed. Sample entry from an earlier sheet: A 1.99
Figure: A 1
